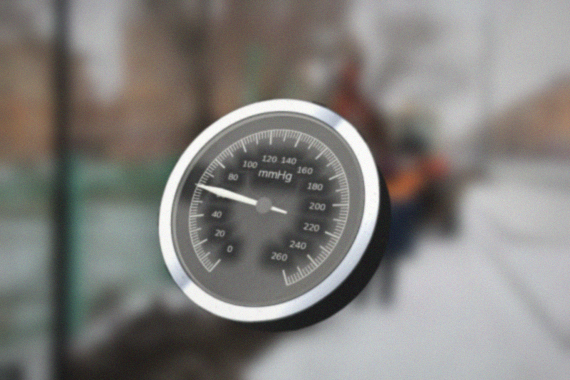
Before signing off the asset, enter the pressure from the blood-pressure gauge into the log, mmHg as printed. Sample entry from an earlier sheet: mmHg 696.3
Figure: mmHg 60
